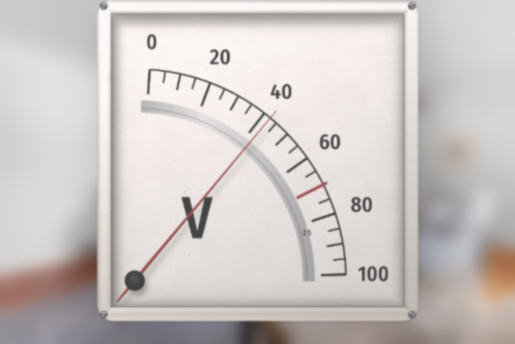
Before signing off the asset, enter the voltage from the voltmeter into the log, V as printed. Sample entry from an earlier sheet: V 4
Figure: V 42.5
